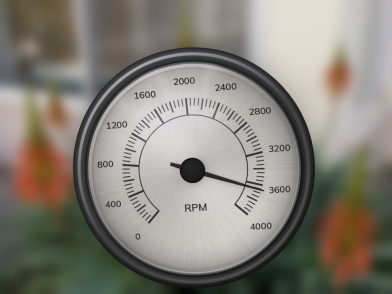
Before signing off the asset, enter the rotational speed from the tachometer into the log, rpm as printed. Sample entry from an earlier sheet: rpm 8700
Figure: rpm 3650
